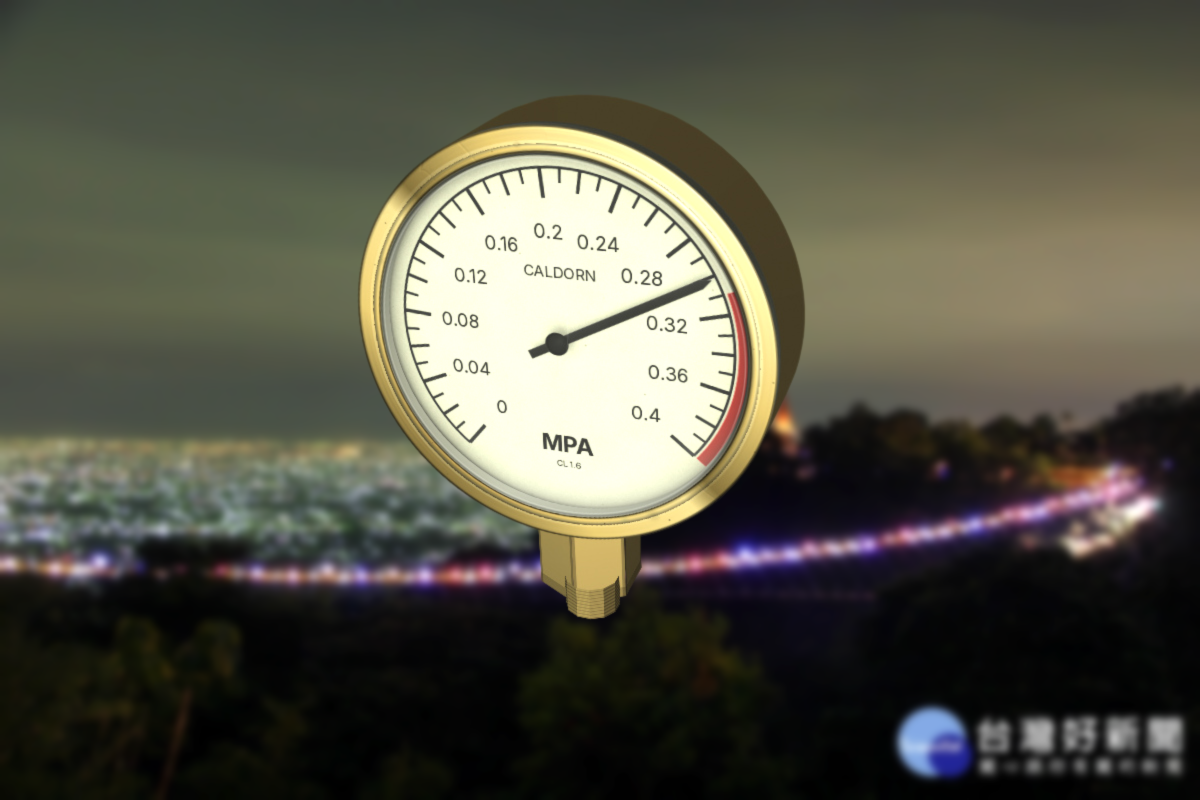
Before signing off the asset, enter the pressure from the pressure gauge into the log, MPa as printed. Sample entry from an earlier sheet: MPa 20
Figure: MPa 0.3
